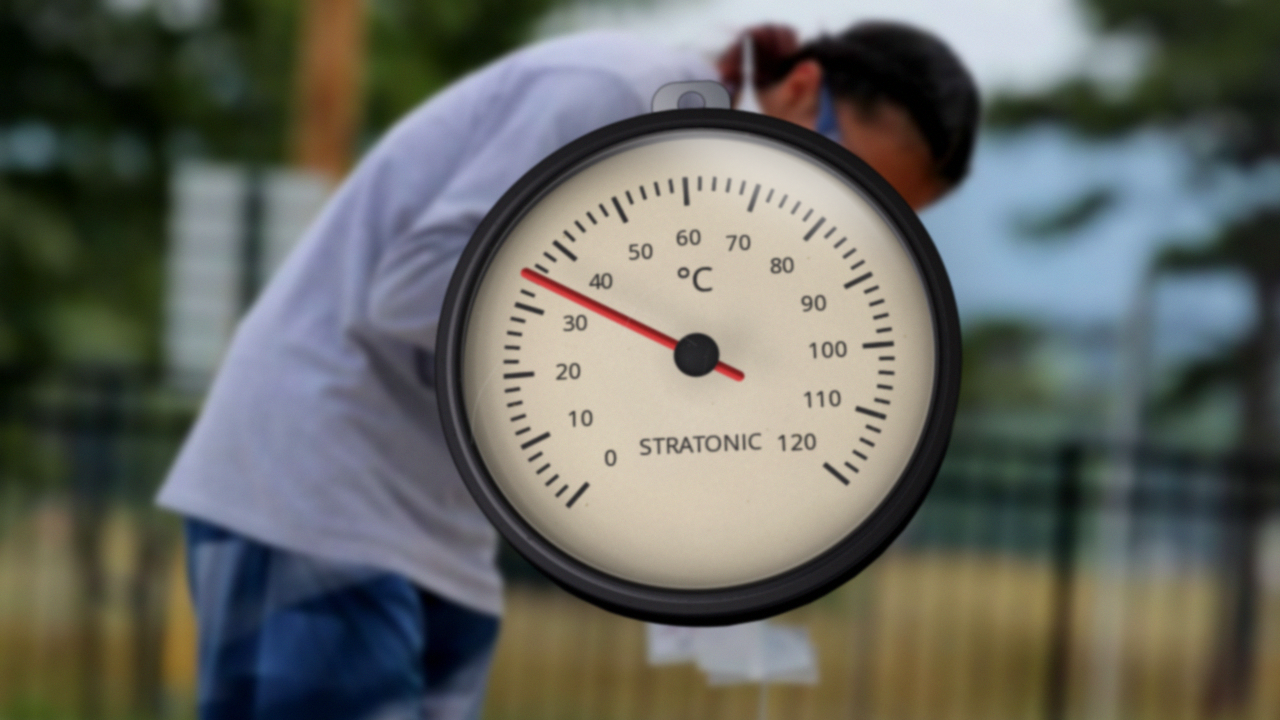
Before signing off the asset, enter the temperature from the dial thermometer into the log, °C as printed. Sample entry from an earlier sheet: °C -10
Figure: °C 34
